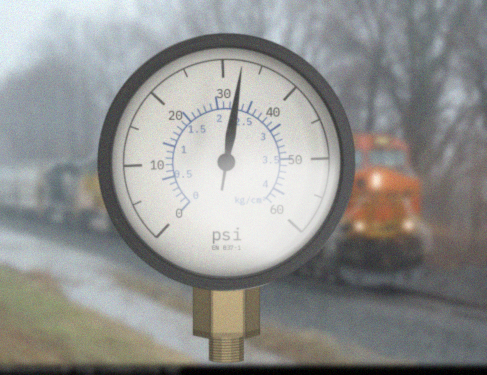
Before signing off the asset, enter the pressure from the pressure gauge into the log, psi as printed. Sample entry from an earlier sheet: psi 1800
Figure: psi 32.5
